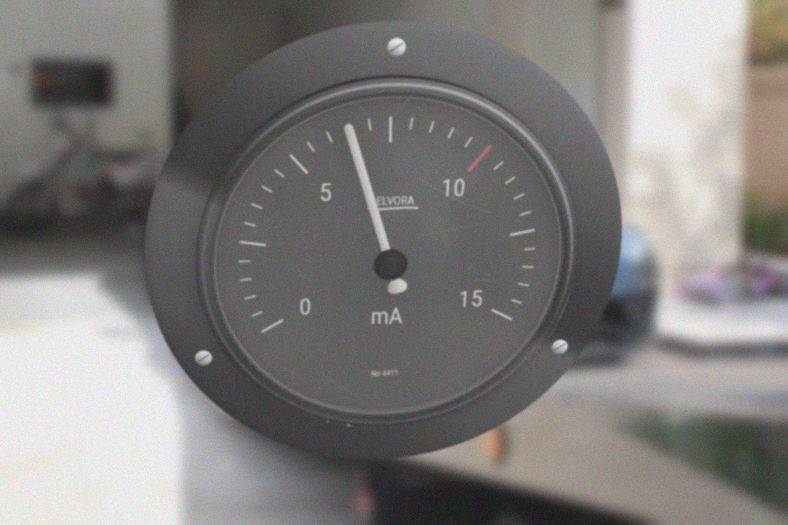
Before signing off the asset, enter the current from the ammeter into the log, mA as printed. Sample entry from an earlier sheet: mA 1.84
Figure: mA 6.5
